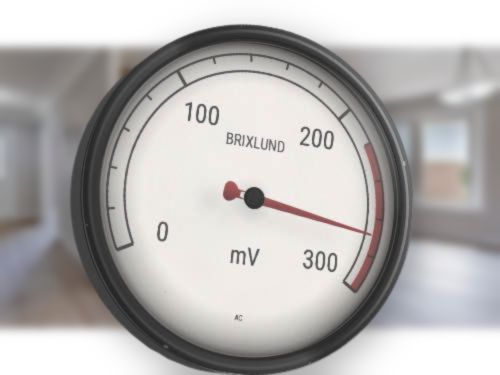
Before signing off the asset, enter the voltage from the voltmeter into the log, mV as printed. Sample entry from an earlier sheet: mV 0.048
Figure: mV 270
